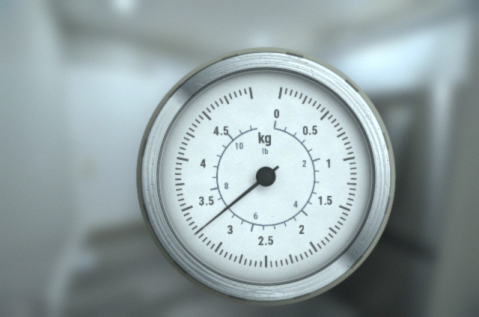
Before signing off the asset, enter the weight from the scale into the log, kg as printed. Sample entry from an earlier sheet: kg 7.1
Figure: kg 3.25
